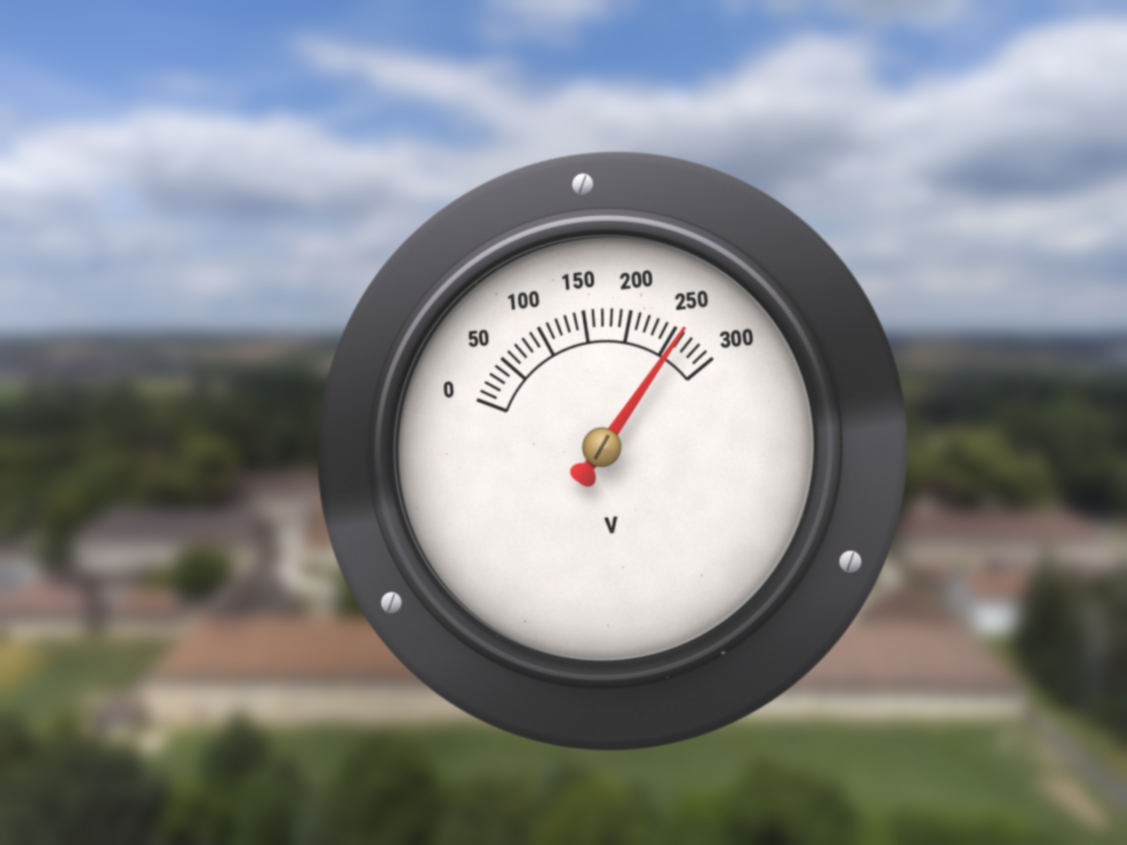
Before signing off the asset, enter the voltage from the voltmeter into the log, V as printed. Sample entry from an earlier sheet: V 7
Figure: V 260
